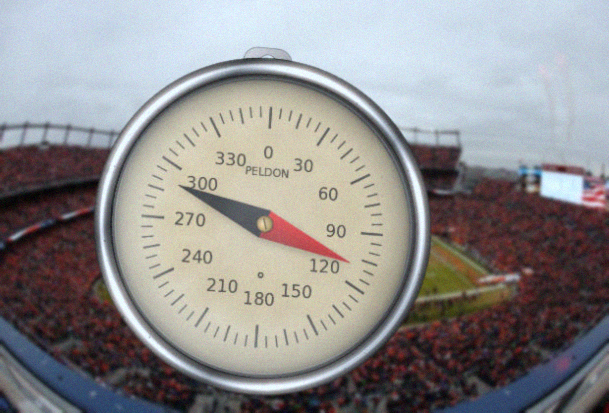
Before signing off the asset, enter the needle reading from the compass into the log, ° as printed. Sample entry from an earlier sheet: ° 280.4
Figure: ° 110
